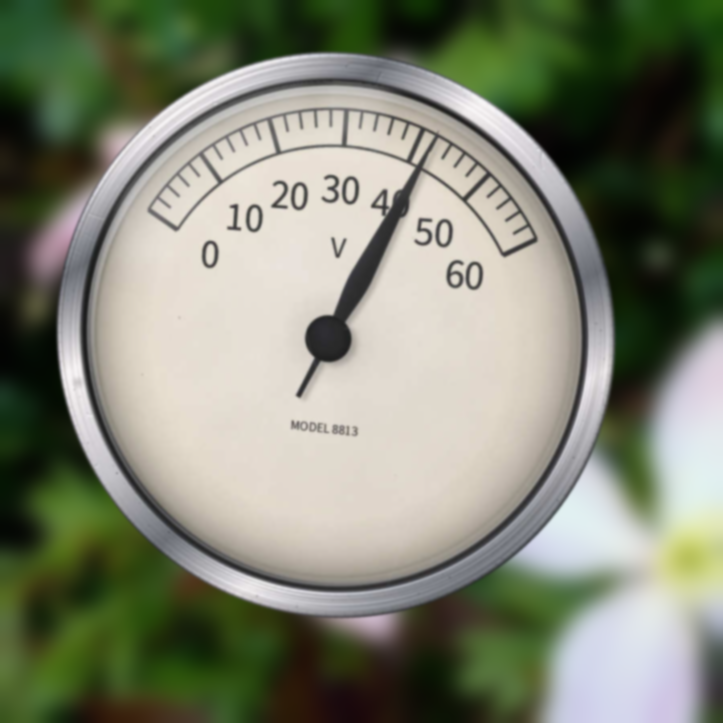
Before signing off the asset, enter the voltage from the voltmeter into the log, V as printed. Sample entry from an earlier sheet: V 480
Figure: V 42
